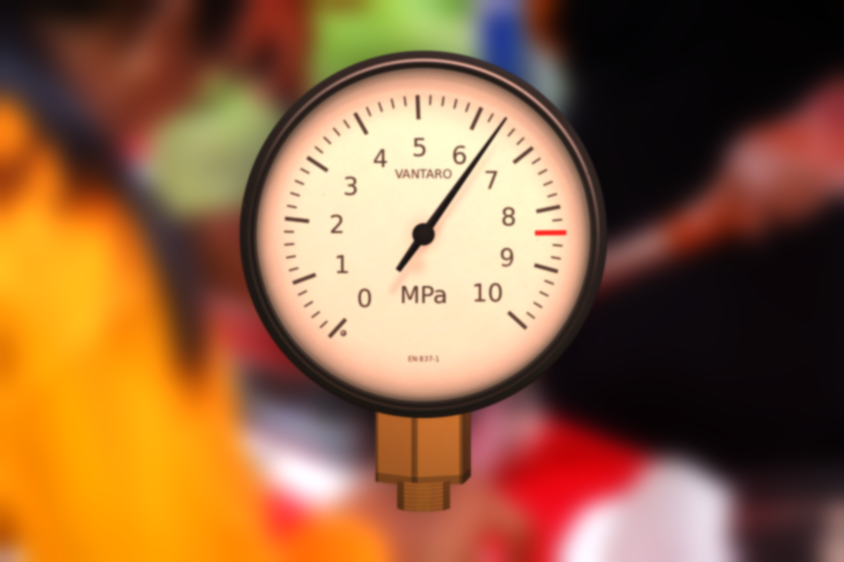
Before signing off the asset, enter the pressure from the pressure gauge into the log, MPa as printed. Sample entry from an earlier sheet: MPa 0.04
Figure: MPa 6.4
